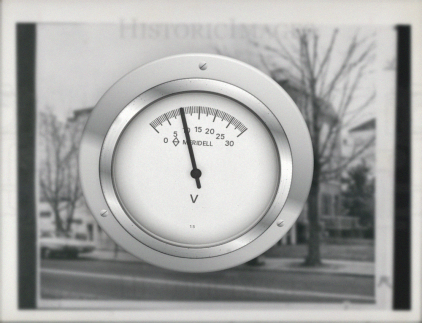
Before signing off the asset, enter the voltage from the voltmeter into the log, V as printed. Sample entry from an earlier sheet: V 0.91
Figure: V 10
